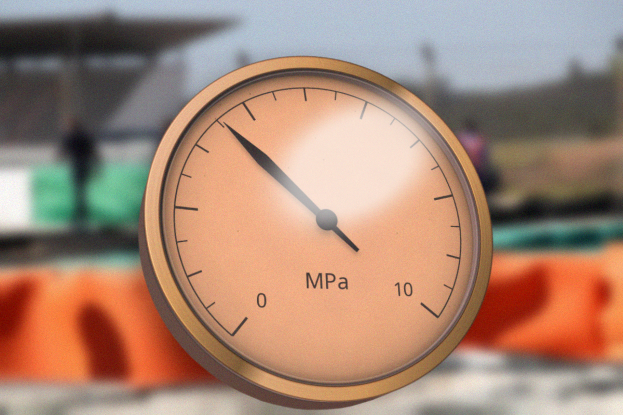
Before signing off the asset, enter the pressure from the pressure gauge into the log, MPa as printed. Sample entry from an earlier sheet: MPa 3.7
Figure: MPa 3.5
